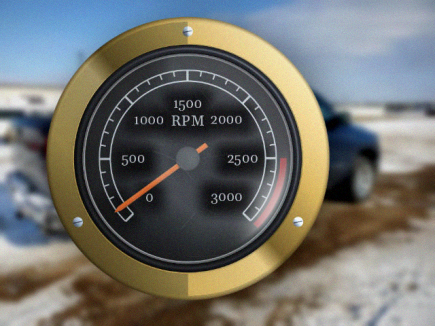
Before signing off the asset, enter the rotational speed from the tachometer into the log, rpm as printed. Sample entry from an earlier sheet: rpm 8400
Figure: rpm 100
